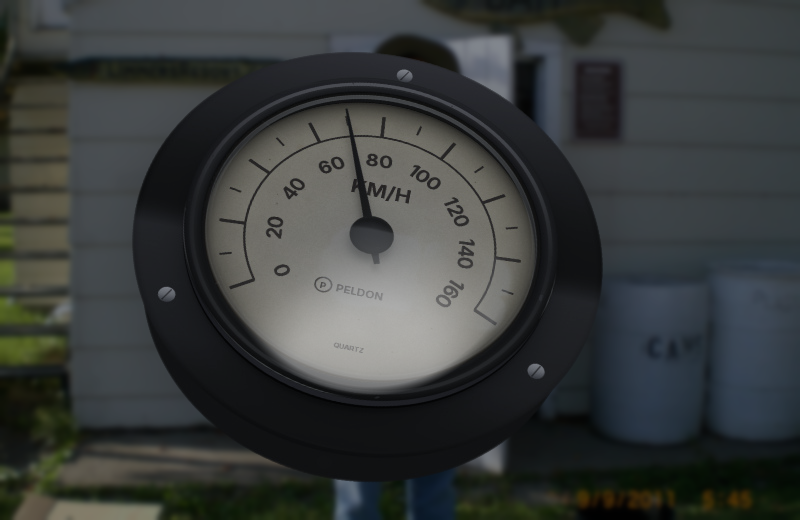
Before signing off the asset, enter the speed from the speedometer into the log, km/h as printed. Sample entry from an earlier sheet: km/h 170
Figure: km/h 70
